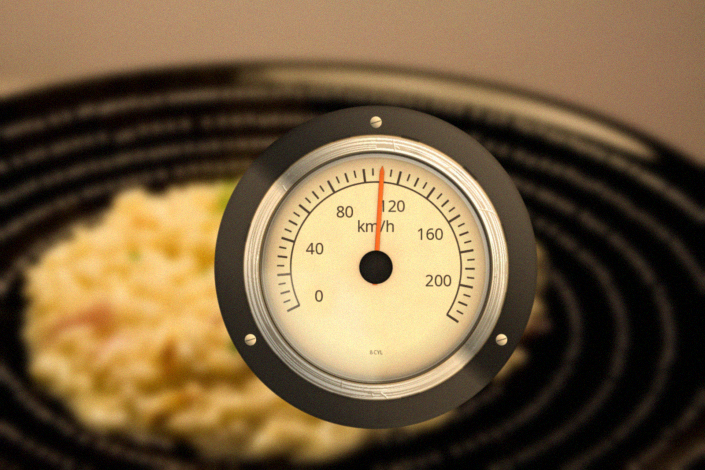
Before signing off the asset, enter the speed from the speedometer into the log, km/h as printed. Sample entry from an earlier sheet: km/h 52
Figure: km/h 110
